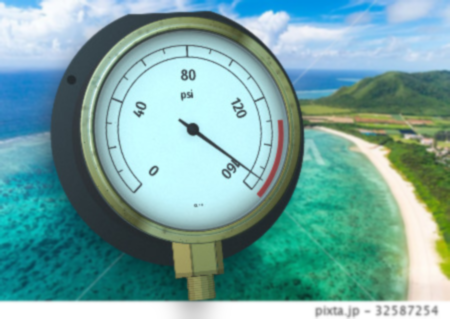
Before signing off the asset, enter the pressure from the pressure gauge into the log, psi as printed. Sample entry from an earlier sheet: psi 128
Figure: psi 155
